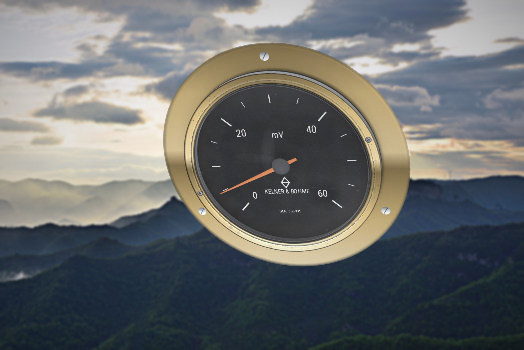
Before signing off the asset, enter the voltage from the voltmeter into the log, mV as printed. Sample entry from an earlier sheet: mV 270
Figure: mV 5
